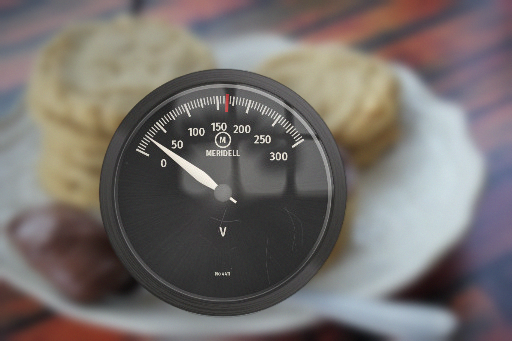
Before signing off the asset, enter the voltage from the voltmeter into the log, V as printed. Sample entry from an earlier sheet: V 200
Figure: V 25
